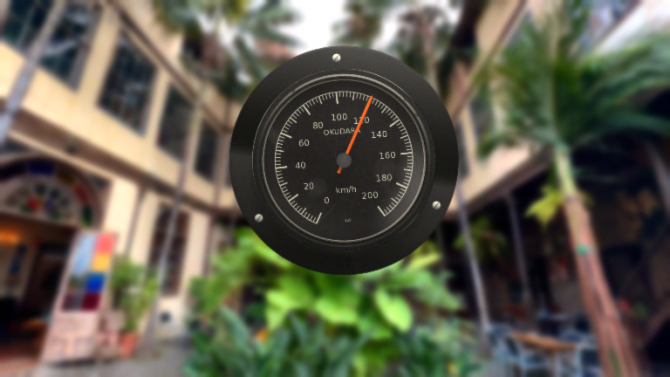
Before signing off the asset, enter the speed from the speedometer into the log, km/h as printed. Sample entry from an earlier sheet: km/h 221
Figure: km/h 120
